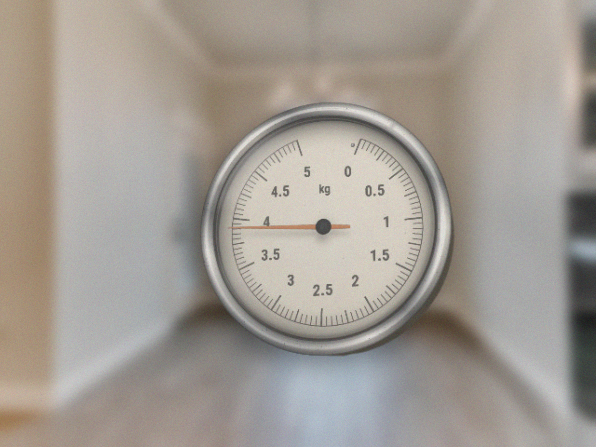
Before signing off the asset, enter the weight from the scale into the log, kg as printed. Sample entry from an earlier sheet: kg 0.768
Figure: kg 3.9
